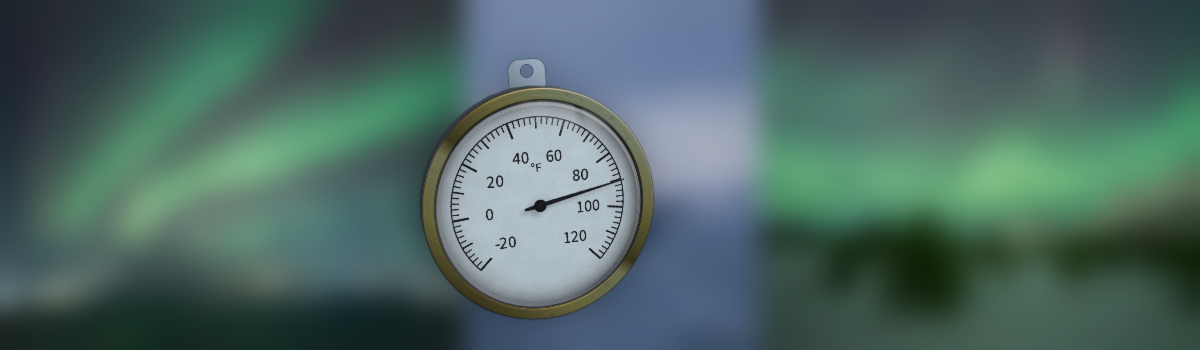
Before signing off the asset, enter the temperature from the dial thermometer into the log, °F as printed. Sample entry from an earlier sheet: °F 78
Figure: °F 90
